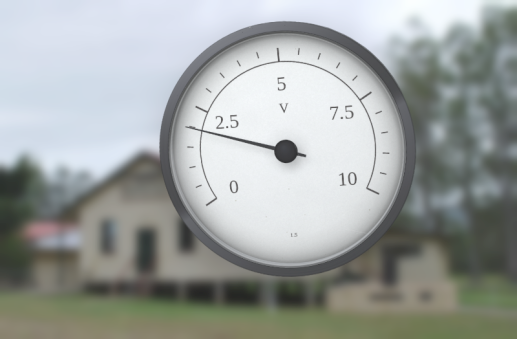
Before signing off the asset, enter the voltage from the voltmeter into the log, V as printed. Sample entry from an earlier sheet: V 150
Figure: V 2
